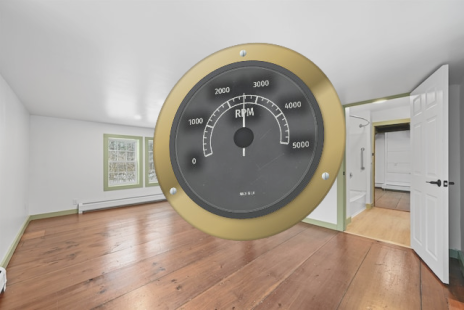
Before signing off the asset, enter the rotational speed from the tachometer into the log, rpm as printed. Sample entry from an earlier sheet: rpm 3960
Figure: rpm 2600
